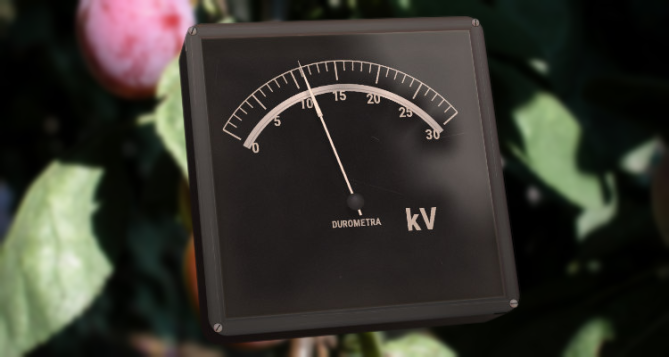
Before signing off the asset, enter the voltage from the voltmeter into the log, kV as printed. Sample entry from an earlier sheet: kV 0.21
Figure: kV 11
